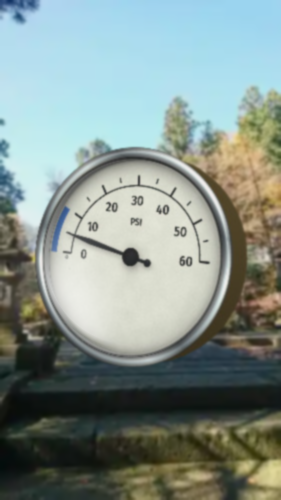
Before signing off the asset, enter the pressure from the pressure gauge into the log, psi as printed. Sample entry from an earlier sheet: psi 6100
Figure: psi 5
